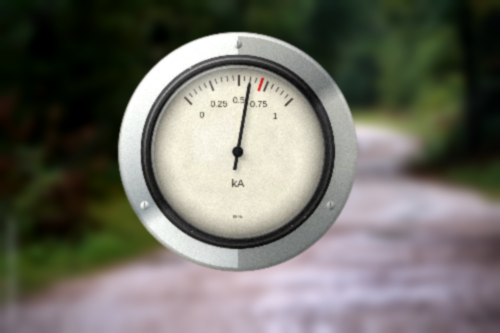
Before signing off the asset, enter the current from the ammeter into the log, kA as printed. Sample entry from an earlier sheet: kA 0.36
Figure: kA 0.6
